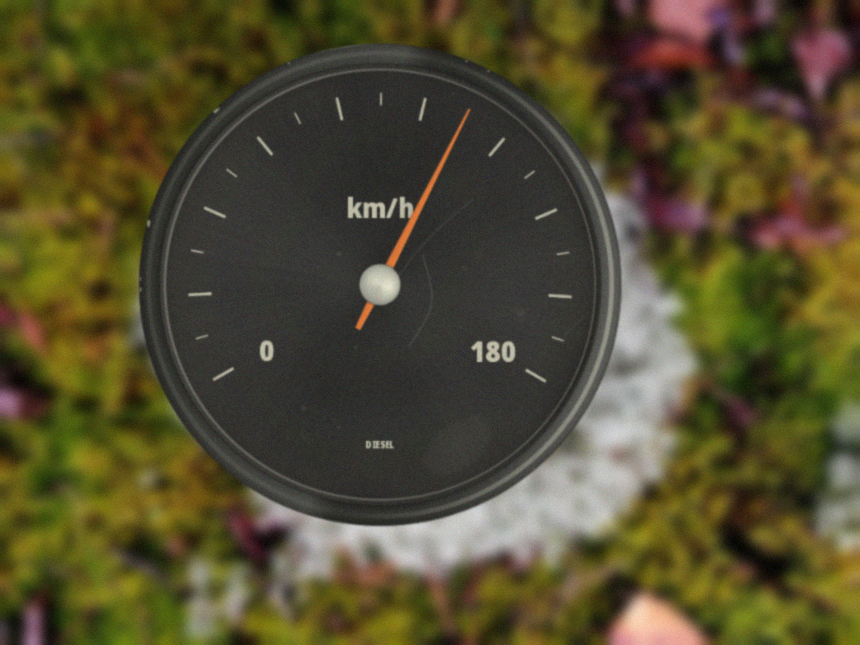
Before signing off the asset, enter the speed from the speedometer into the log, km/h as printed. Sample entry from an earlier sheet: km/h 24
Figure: km/h 110
